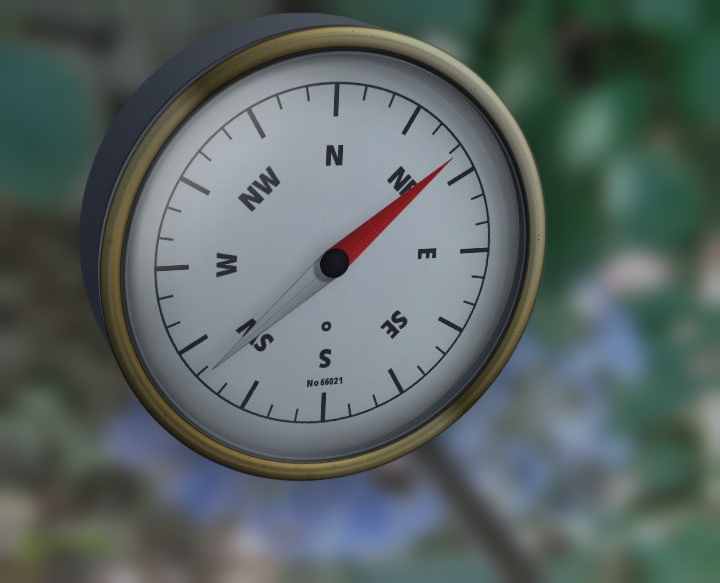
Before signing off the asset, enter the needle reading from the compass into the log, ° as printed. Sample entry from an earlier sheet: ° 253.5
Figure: ° 50
